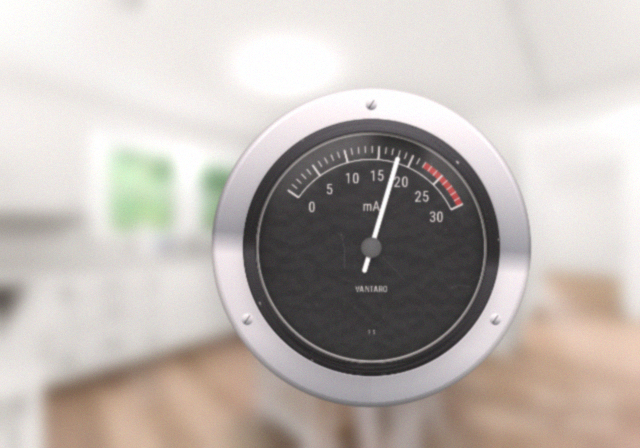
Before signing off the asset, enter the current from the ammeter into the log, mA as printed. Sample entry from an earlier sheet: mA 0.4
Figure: mA 18
